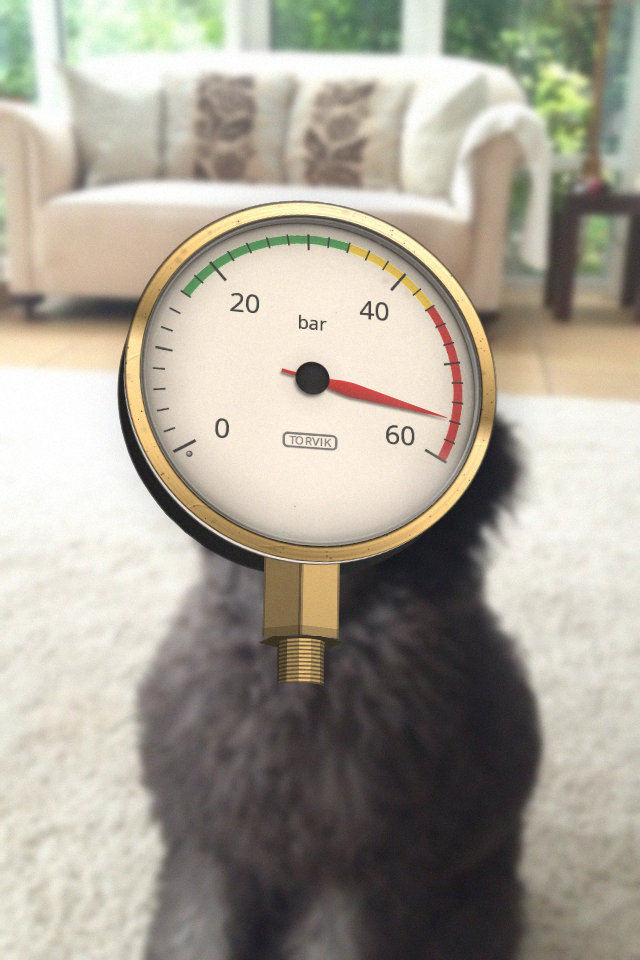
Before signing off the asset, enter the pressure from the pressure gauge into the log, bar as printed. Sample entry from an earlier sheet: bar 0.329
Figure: bar 56
